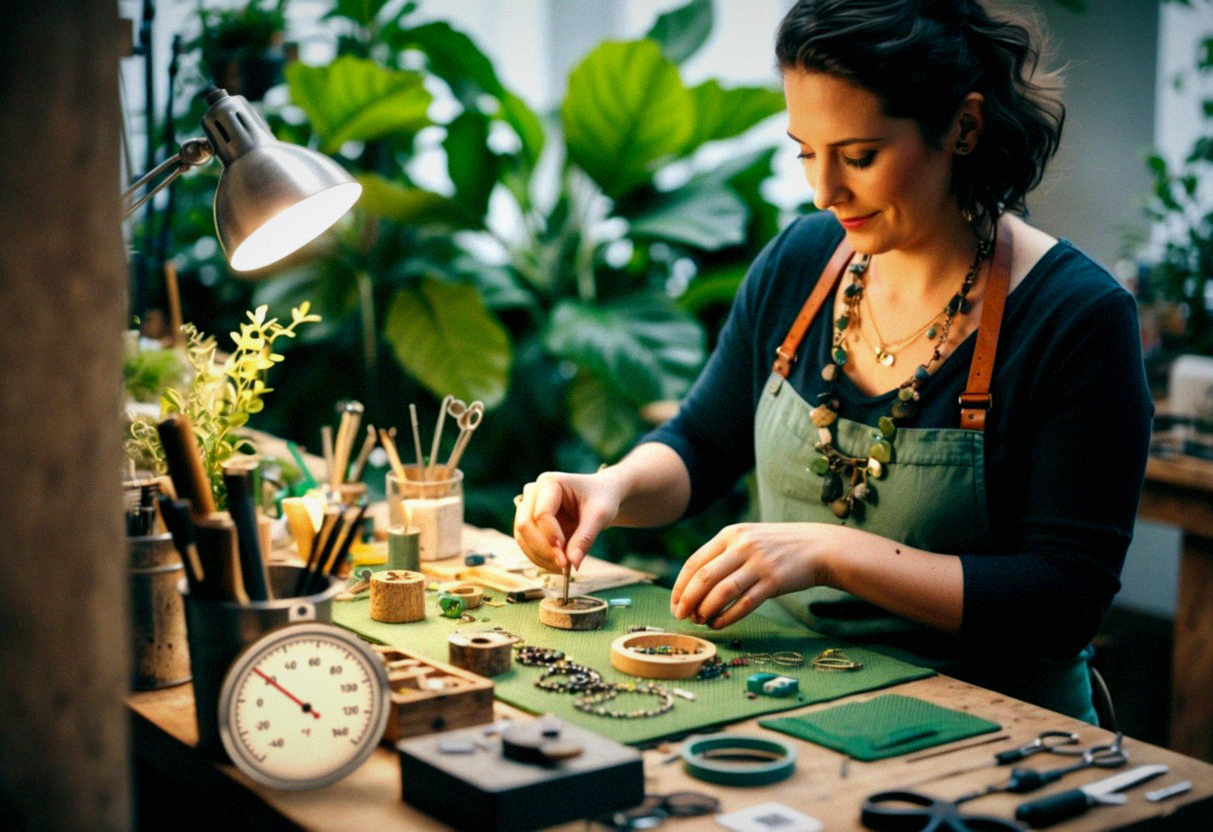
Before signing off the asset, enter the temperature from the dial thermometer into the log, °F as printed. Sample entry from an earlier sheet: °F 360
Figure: °F 20
